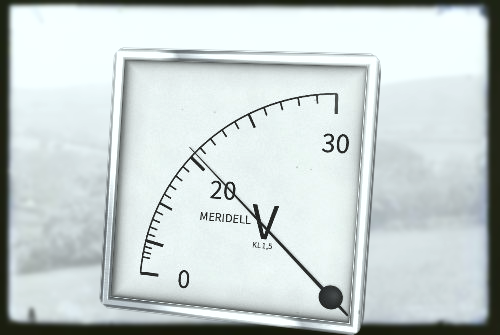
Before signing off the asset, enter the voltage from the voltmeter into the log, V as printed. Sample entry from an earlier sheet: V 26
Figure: V 20.5
